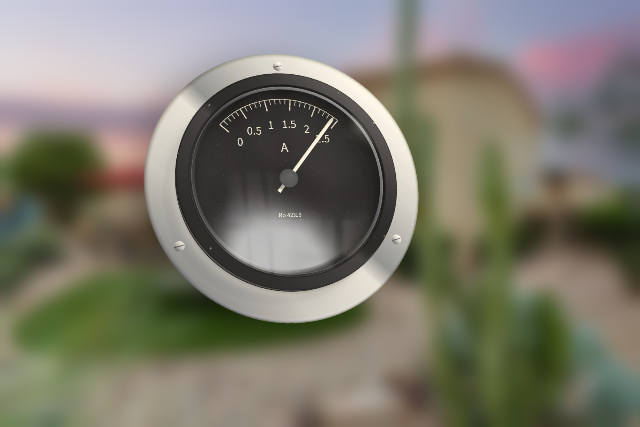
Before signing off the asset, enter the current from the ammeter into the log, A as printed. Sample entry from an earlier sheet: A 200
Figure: A 2.4
